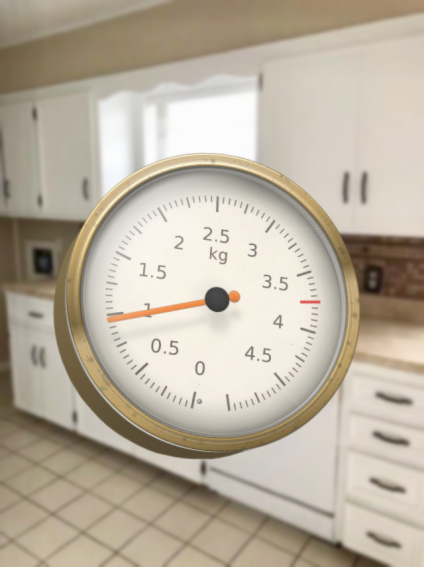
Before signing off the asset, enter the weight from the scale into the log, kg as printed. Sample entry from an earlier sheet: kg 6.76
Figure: kg 0.95
